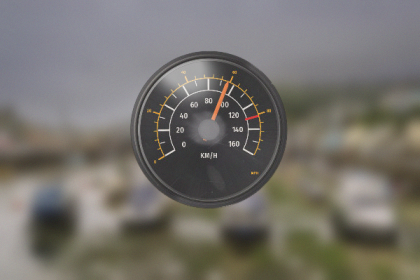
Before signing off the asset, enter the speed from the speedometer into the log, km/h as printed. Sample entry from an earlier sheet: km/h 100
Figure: km/h 95
